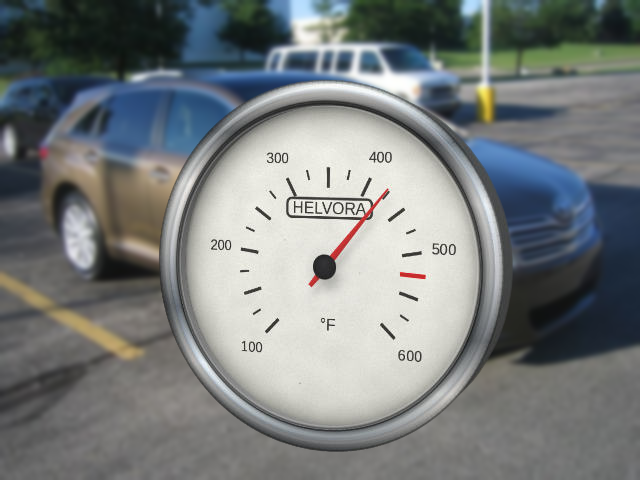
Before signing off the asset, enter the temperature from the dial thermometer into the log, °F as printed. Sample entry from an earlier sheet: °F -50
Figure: °F 425
